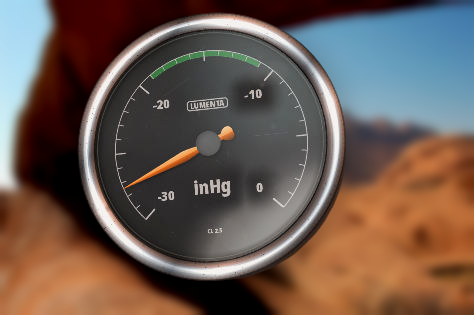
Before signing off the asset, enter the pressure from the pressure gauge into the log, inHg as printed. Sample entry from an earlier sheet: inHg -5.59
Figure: inHg -27.5
